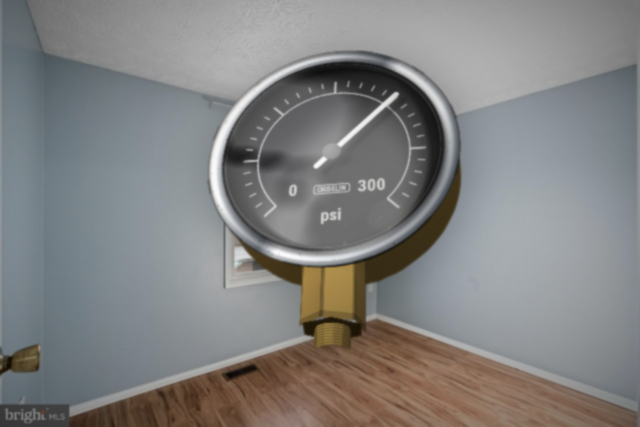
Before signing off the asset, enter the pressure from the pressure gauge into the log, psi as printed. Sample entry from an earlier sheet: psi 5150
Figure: psi 200
